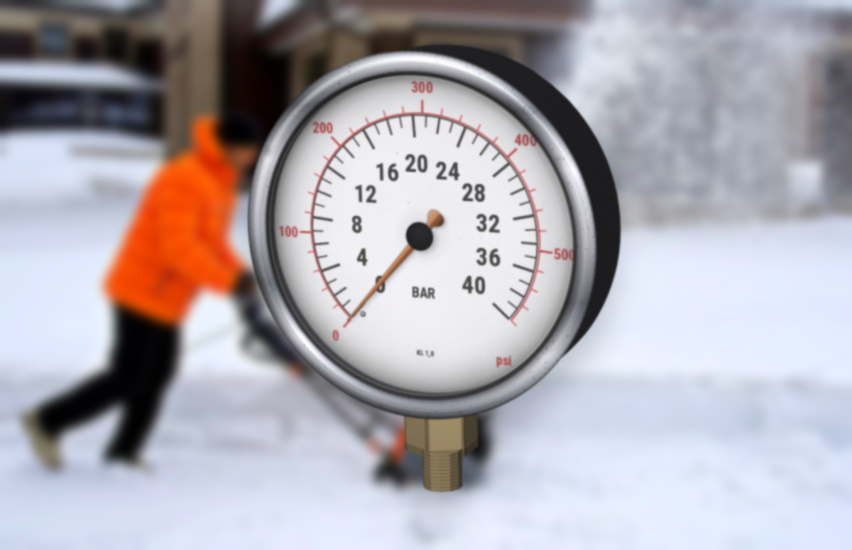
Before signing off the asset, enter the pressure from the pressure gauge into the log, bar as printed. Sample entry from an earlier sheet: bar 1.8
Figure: bar 0
